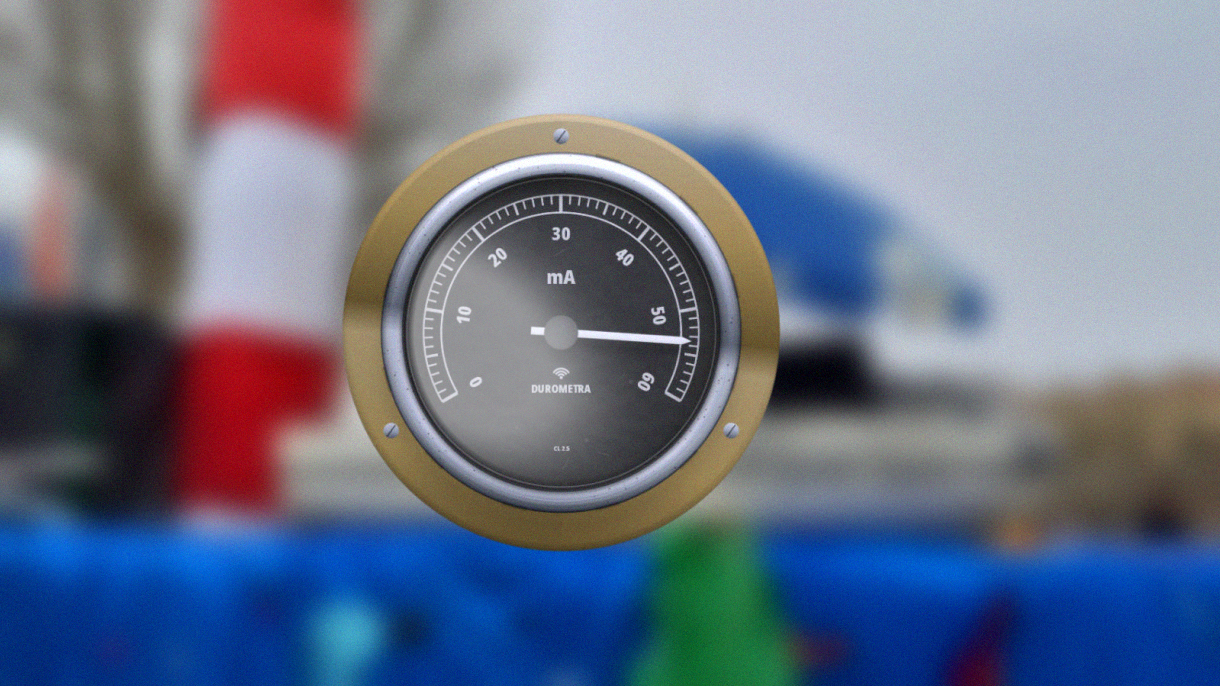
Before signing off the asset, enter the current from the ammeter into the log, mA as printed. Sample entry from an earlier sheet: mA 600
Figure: mA 53.5
